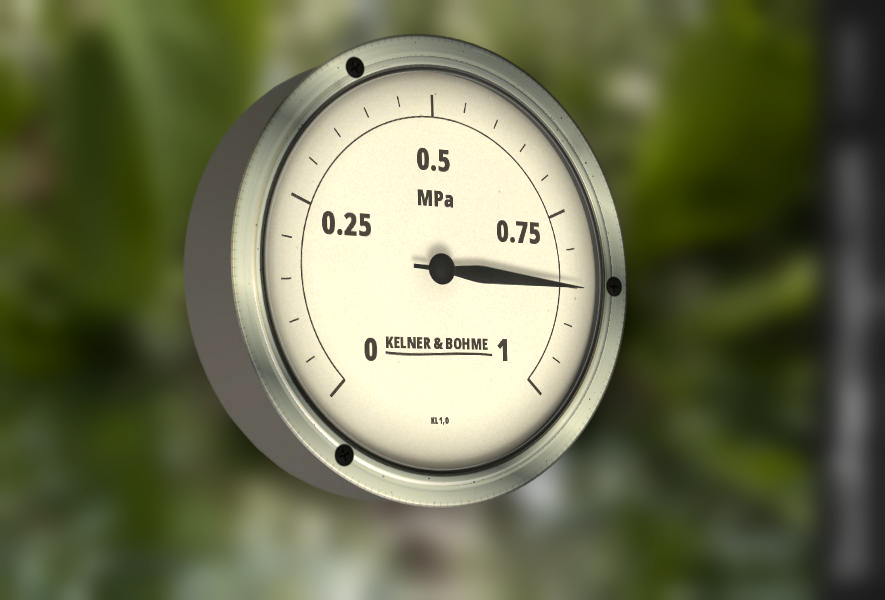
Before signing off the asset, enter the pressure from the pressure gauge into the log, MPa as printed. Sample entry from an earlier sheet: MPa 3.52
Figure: MPa 0.85
